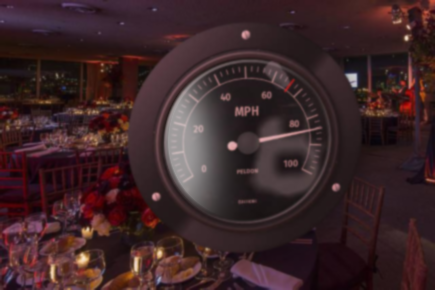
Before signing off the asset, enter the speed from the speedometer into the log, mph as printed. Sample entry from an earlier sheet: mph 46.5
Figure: mph 84
